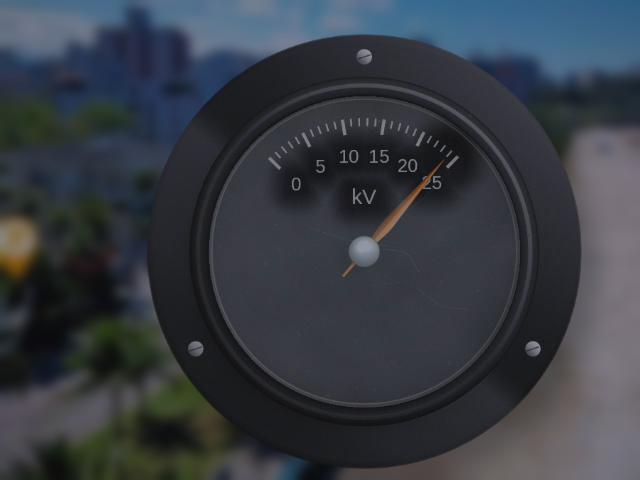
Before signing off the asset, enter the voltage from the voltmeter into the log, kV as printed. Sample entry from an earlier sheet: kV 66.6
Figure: kV 24
